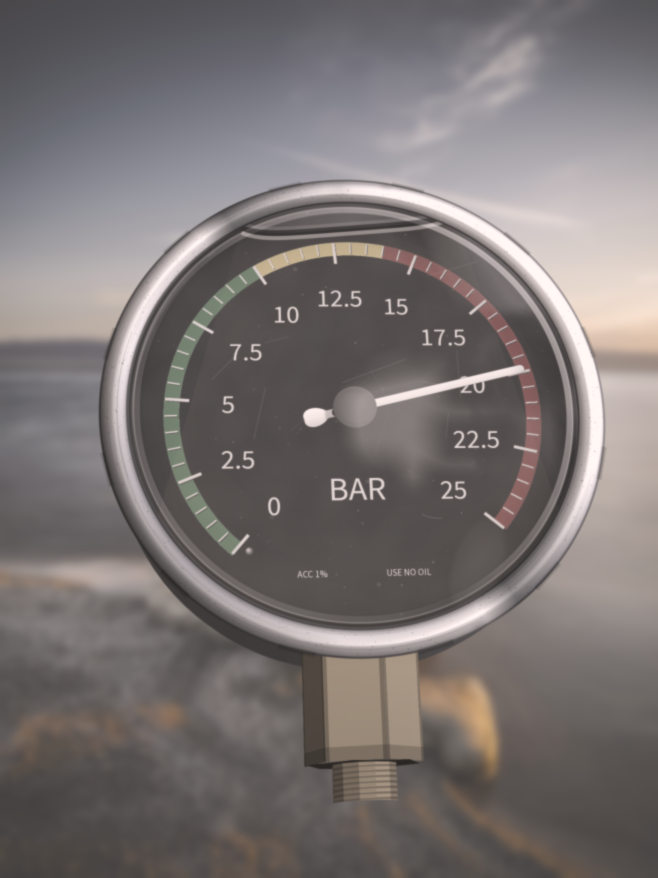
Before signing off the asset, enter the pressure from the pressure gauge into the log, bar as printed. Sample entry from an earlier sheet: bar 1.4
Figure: bar 20
